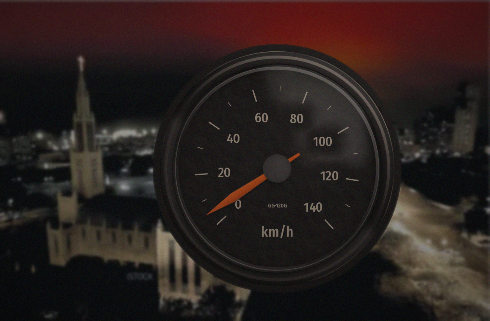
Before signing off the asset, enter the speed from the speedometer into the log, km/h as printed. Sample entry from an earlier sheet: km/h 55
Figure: km/h 5
